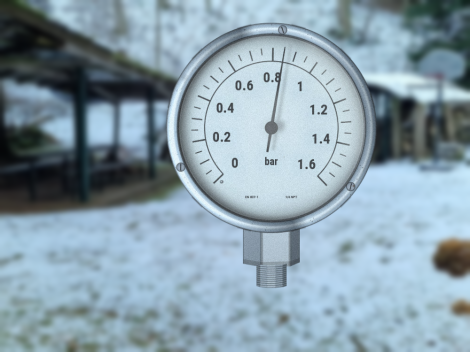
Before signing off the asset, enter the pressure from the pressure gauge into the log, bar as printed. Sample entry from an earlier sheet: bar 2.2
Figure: bar 0.85
